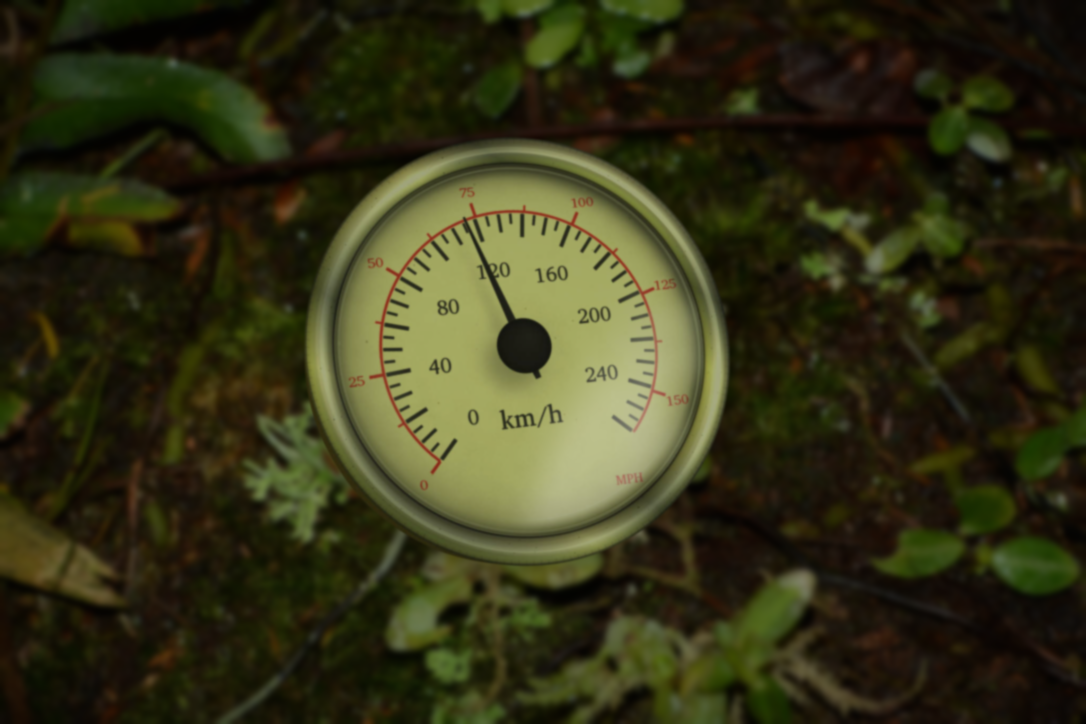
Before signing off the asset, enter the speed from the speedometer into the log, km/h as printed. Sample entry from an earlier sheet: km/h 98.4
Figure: km/h 115
